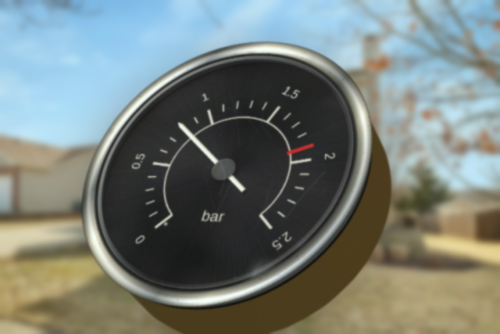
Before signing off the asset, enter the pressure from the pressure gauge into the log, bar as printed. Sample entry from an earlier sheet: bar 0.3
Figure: bar 0.8
